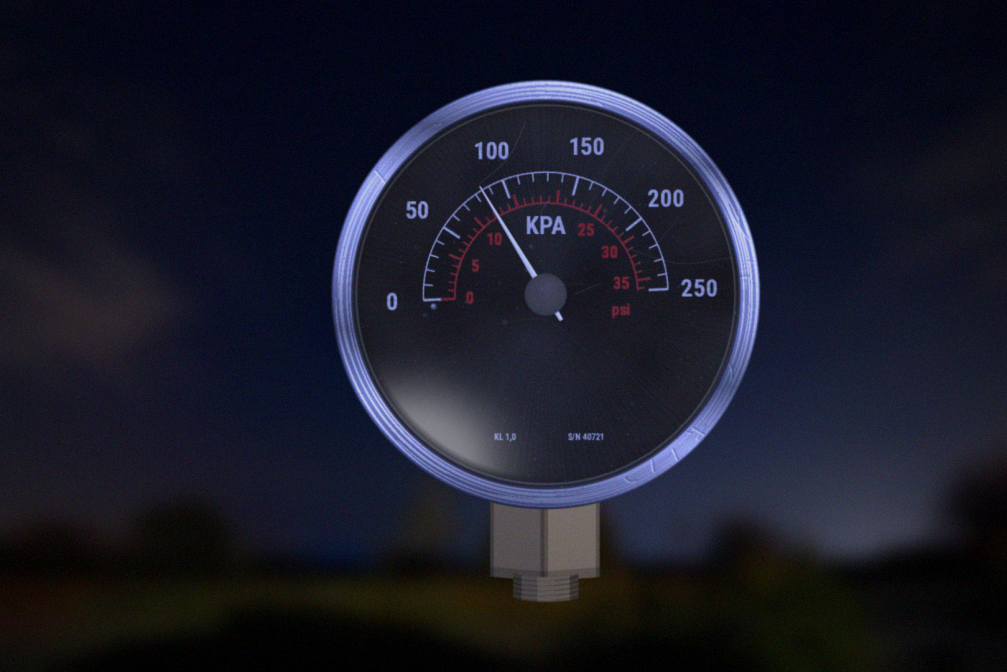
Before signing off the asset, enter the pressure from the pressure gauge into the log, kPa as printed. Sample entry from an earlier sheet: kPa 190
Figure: kPa 85
